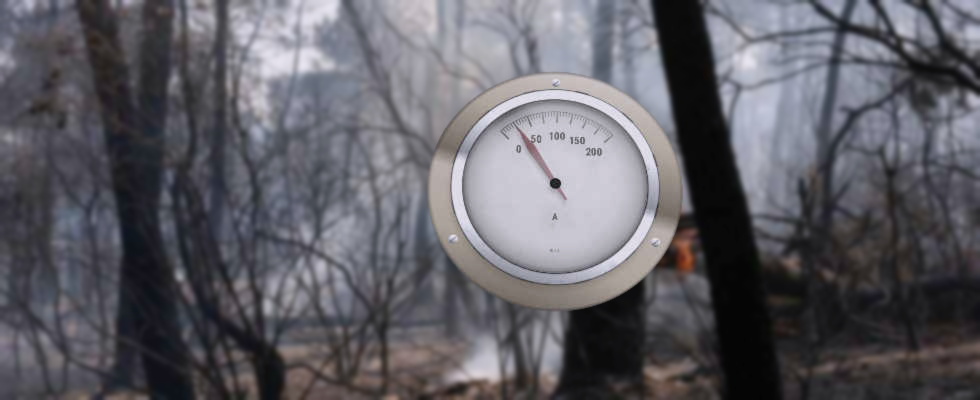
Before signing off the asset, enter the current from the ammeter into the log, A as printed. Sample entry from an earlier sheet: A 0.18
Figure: A 25
